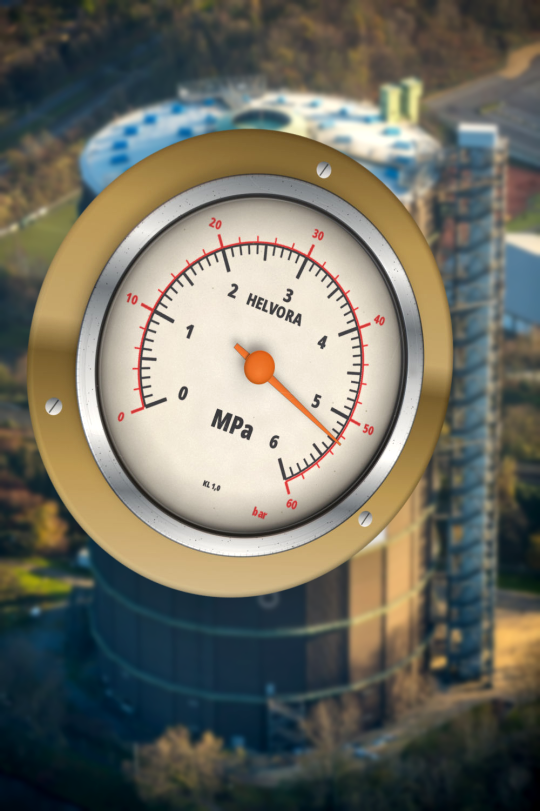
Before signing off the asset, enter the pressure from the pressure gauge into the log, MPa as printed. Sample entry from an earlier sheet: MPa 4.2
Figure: MPa 5.3
